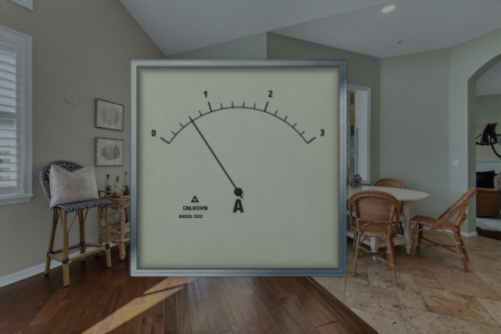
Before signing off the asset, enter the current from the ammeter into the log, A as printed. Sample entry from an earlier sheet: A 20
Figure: A 0.6
